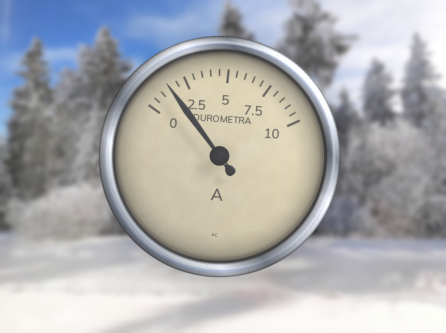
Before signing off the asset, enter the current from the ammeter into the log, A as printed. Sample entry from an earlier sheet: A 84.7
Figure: A 1.5
